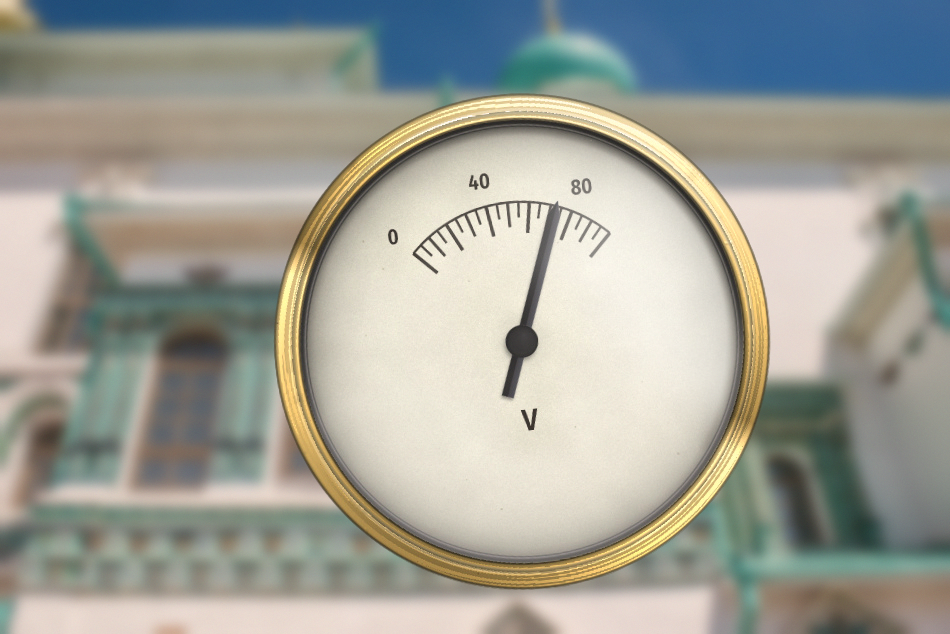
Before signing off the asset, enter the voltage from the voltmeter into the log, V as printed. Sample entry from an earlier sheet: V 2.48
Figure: V 72.5
